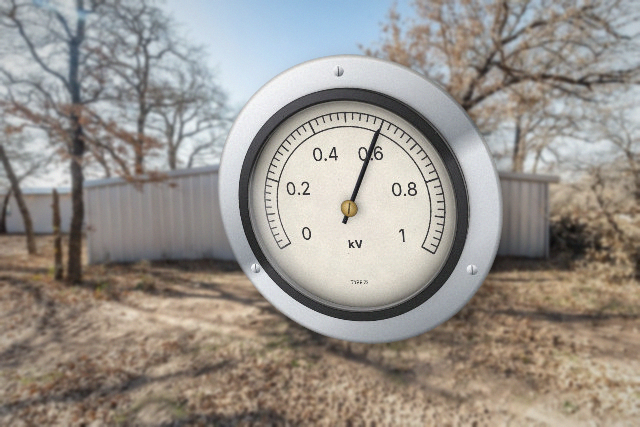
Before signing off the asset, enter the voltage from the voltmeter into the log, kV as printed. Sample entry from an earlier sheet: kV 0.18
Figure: kV 0.6
